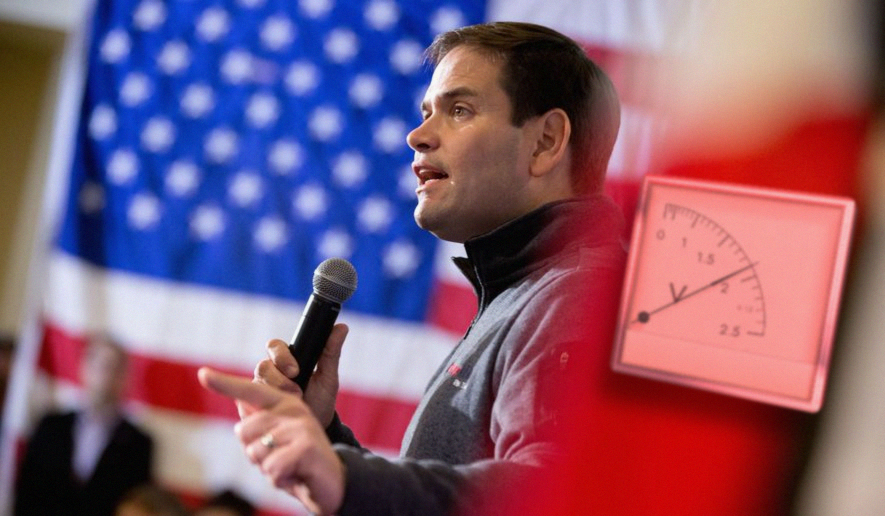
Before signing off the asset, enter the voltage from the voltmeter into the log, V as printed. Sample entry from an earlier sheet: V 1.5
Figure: V 1.9
